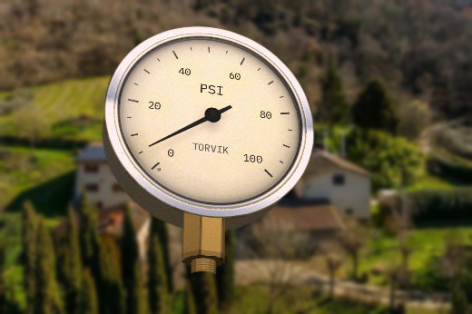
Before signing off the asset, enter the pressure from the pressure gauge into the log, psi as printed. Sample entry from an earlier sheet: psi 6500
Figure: psi 5
